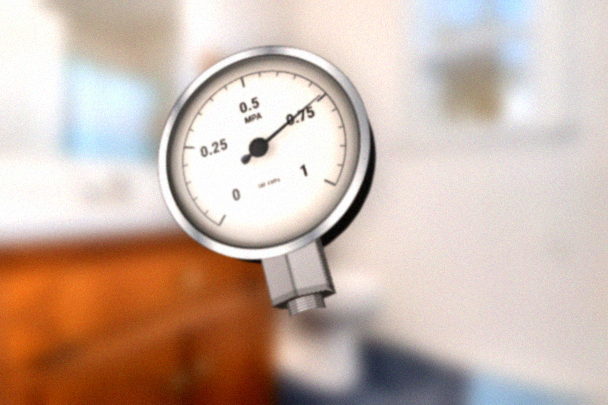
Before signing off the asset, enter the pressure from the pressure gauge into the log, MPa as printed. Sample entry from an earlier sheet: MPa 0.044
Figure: MPa 0.75
